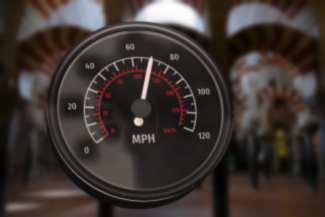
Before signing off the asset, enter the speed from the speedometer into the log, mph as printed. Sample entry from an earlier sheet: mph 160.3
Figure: mph 70
